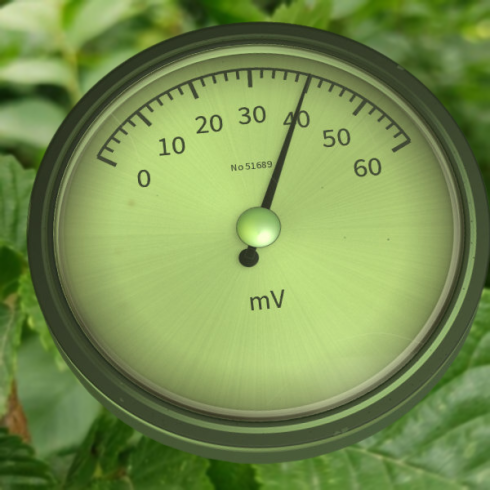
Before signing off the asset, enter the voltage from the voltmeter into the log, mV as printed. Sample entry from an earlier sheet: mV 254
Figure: mV 40
